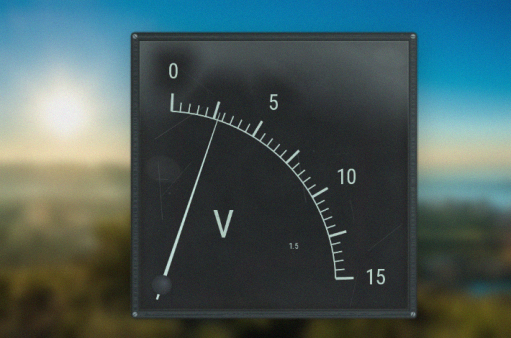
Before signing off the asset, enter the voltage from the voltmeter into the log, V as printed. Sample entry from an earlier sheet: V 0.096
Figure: V 2.75
